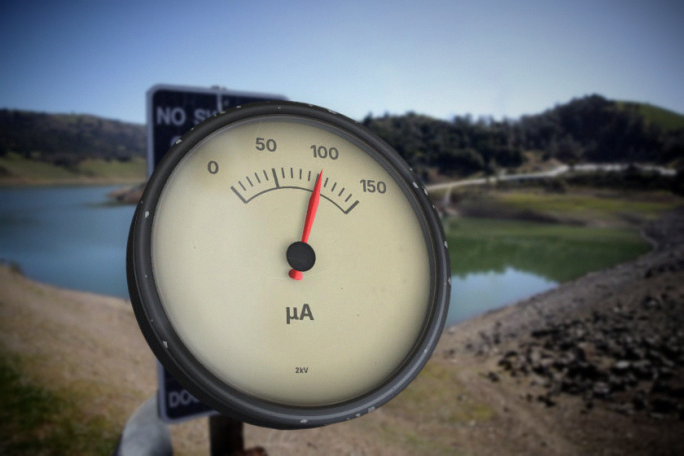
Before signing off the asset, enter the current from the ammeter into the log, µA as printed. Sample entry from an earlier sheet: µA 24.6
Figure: µA 100
